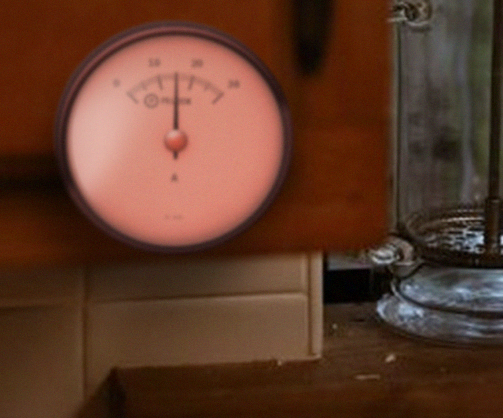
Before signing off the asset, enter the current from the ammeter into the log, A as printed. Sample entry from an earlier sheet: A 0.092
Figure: A 15
